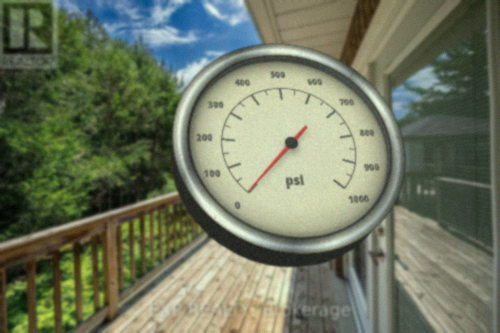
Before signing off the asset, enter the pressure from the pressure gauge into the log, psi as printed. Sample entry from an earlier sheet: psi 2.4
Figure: psi 0
